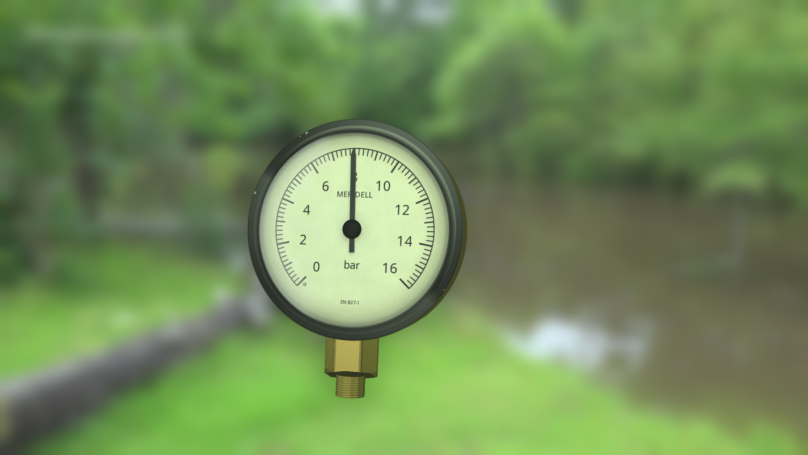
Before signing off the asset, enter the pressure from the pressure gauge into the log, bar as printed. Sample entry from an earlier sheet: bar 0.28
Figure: bar 8
